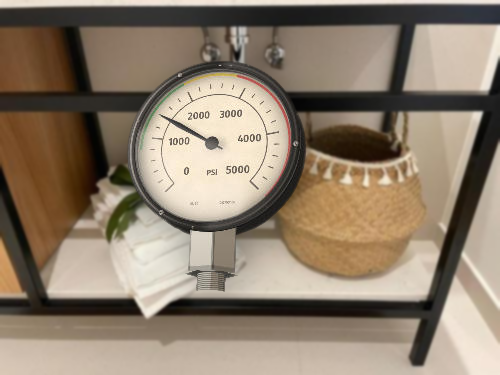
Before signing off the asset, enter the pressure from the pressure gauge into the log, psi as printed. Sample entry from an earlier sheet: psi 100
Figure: psi 1400
